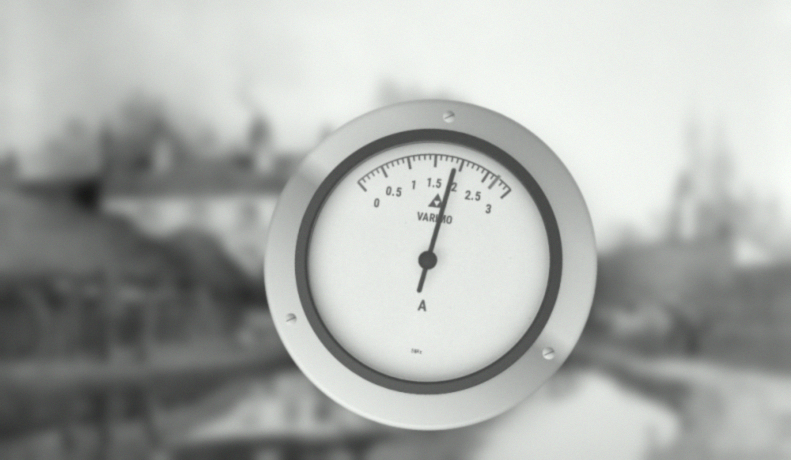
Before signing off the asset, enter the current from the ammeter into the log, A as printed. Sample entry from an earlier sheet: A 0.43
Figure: A 1.9
